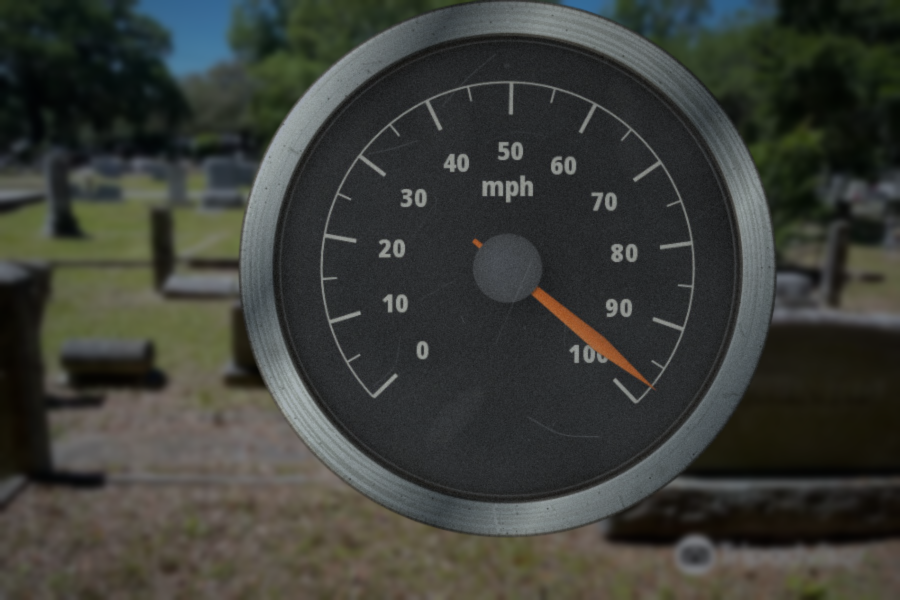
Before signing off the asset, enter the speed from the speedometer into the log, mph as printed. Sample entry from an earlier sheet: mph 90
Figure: mph 97.5
